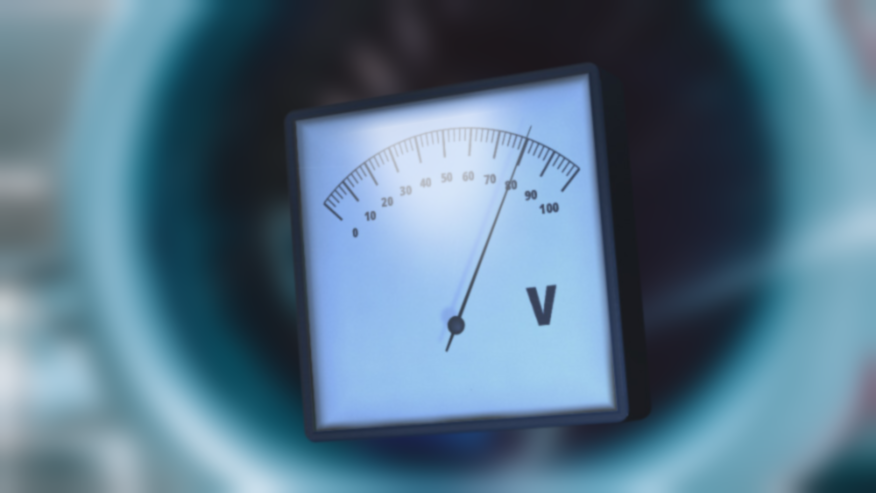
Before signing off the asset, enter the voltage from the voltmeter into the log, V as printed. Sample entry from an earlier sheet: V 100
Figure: V 80
